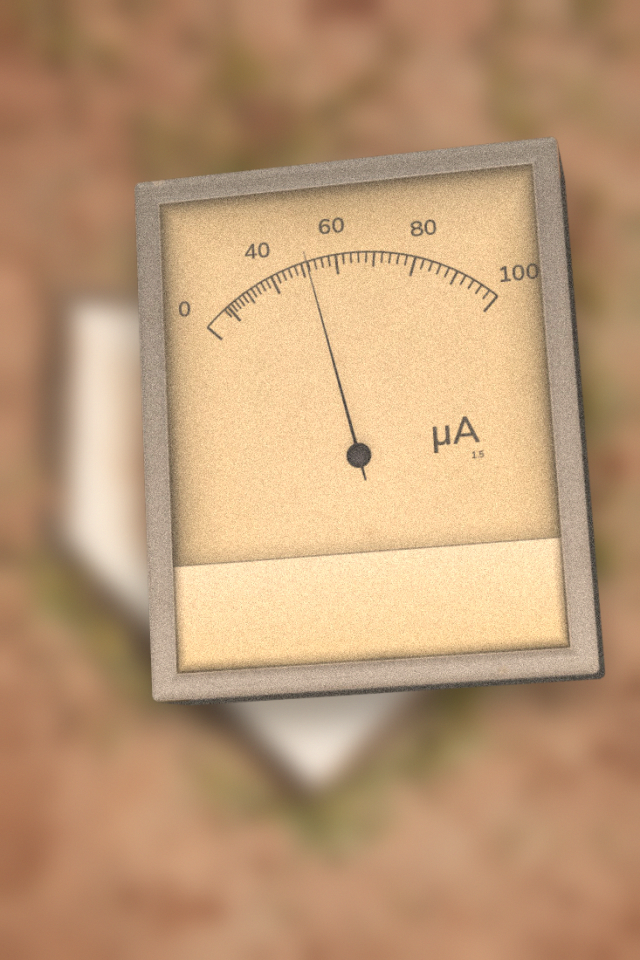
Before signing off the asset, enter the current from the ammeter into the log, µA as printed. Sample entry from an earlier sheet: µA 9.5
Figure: µA 52
